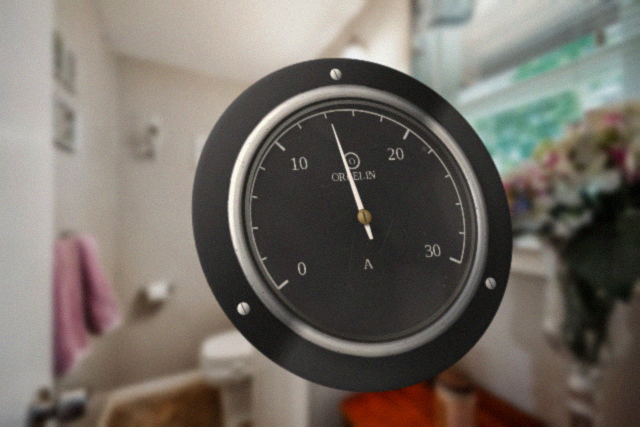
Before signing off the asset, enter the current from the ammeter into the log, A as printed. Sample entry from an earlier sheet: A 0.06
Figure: A 14
